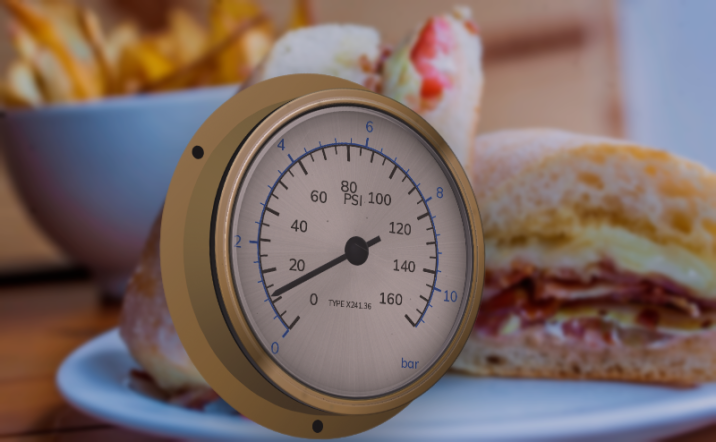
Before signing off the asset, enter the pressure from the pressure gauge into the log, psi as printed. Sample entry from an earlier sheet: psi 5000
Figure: psi 12.5
